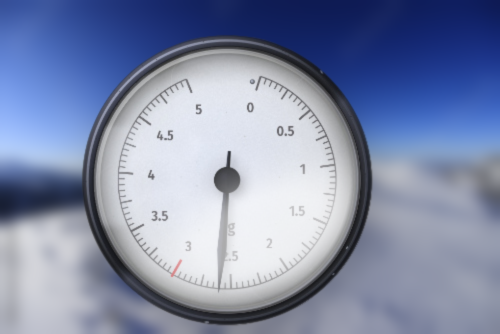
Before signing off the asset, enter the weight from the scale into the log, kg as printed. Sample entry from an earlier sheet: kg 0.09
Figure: kg 2.6
